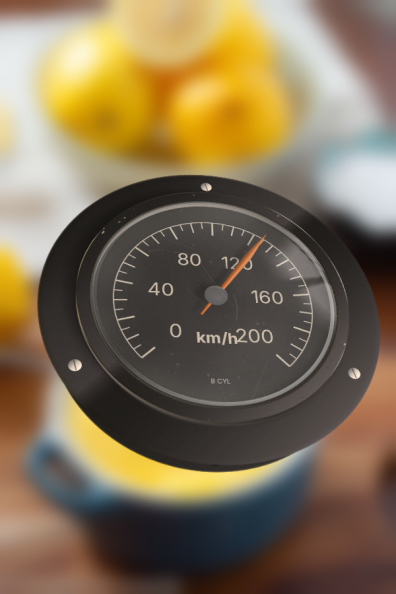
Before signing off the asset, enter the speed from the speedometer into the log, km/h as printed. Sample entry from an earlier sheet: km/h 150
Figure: km/h 125
